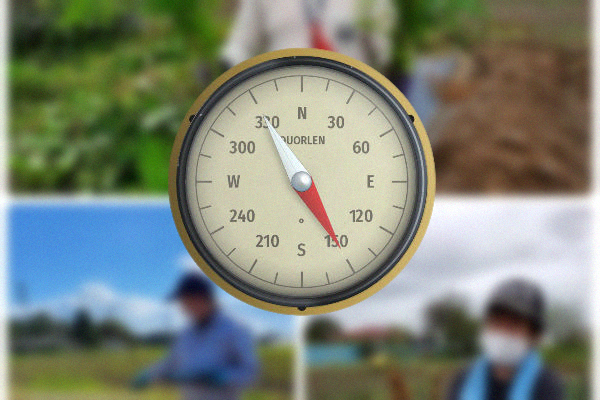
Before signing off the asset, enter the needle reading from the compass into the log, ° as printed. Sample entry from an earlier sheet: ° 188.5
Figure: ° 150
